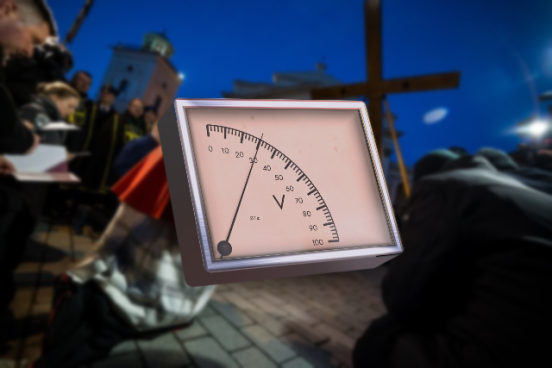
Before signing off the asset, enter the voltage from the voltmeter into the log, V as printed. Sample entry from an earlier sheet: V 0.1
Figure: V 30
